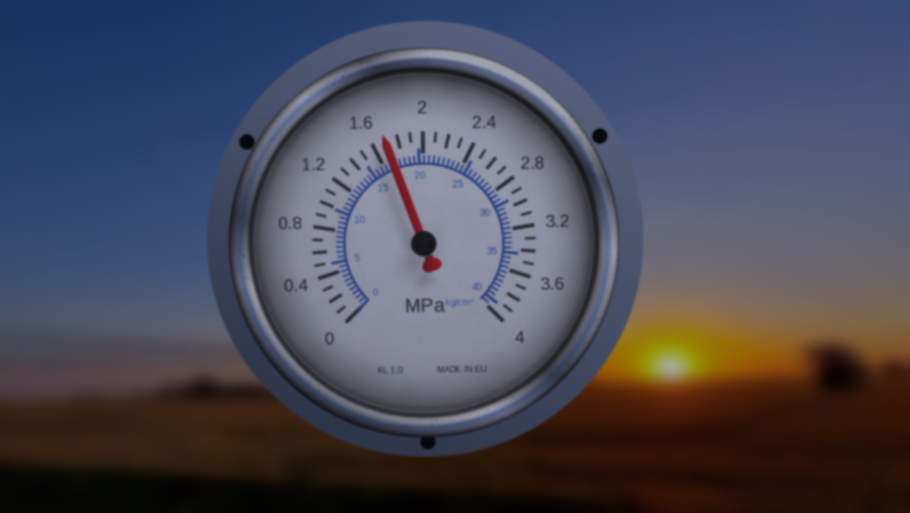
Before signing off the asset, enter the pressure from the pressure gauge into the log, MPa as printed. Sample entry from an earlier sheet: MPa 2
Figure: MPa 1.7
